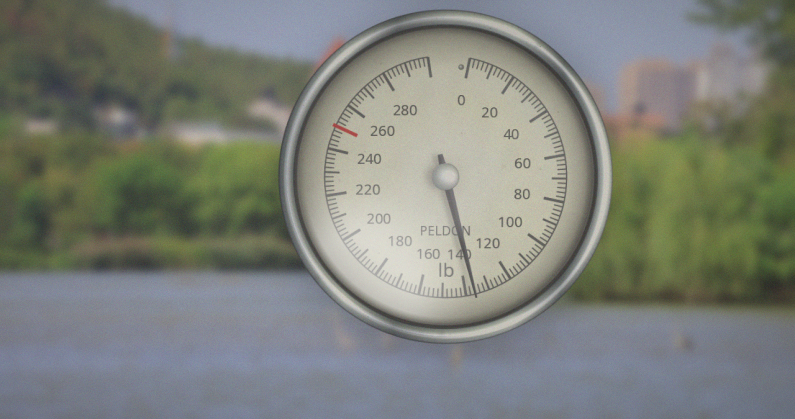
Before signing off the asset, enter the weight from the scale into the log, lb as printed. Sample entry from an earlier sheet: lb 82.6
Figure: lb 136
